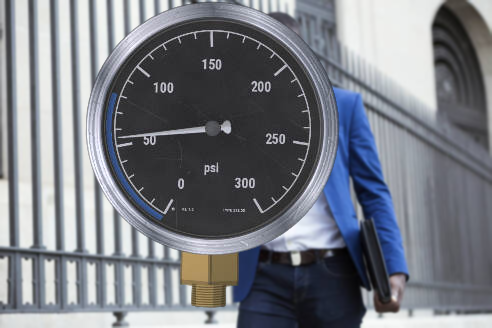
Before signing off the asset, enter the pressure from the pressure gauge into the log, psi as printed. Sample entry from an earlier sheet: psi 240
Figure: psi 55
